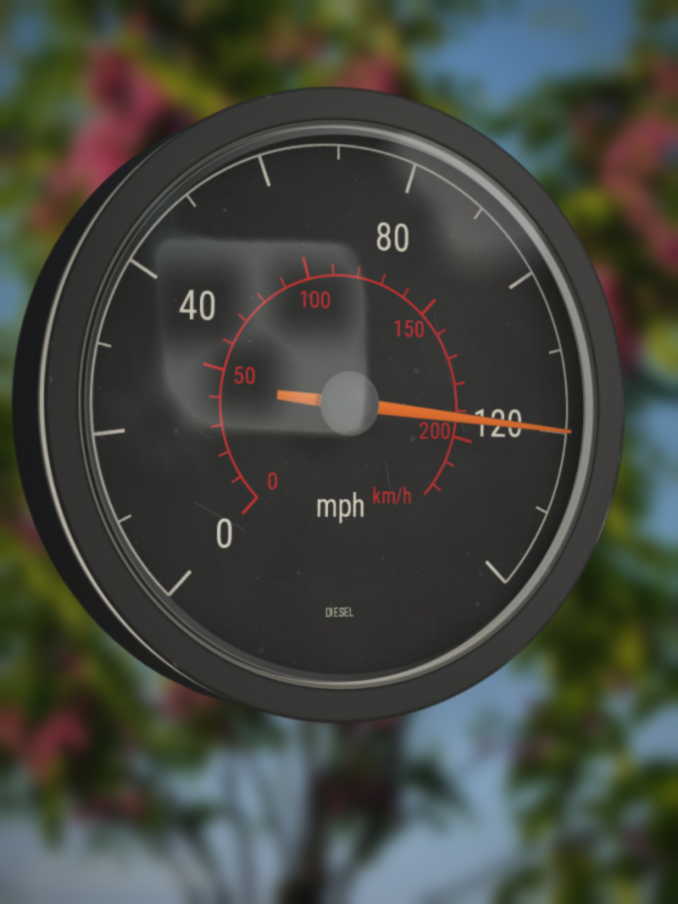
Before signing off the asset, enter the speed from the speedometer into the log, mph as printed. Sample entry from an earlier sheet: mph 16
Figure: mph 120
